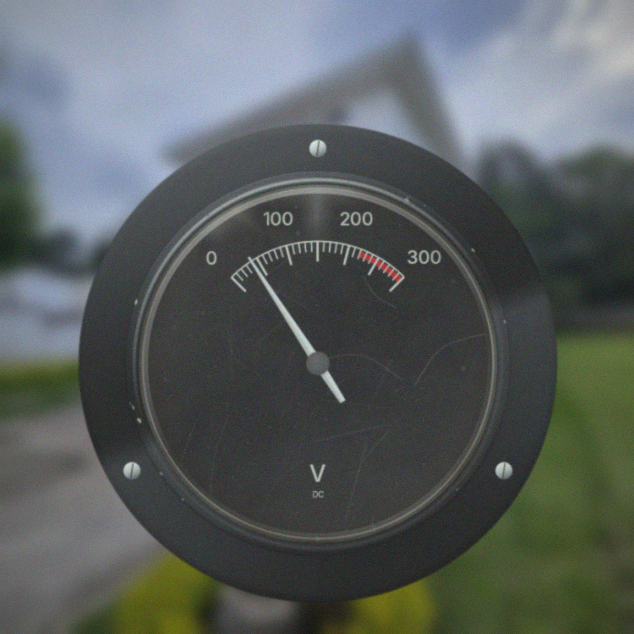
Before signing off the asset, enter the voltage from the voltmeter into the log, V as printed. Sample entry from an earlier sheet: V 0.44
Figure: V 40
